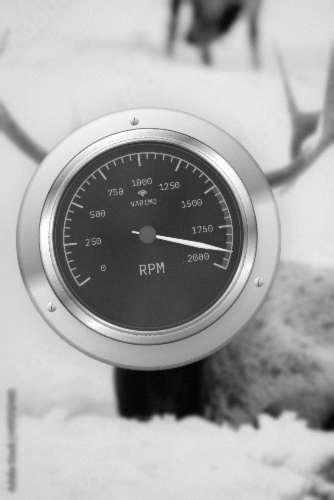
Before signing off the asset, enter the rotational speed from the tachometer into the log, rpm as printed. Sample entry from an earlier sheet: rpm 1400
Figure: rpm 1900
